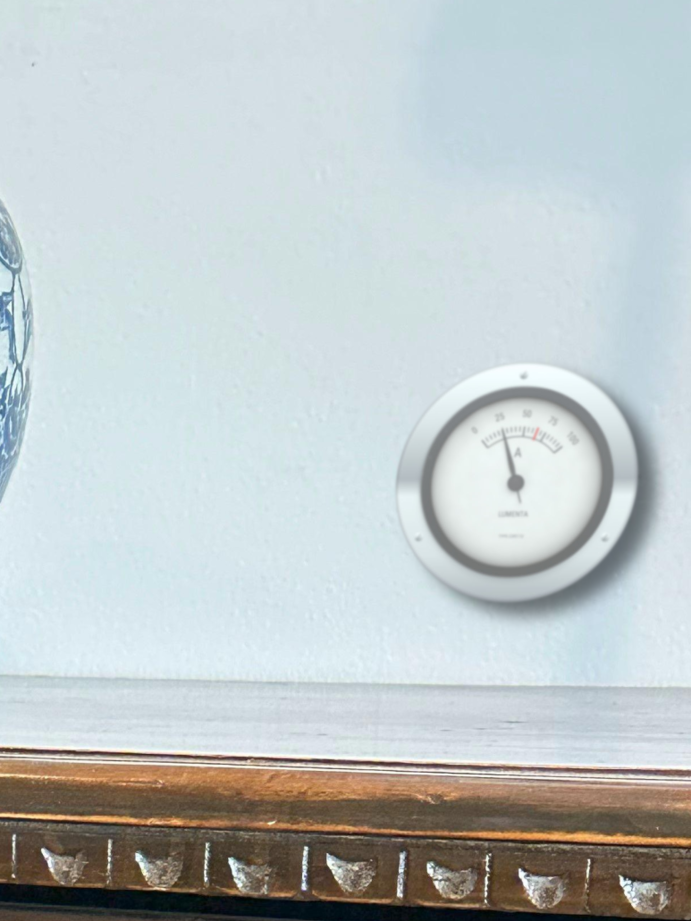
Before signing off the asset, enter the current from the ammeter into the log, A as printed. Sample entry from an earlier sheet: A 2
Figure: A 25
